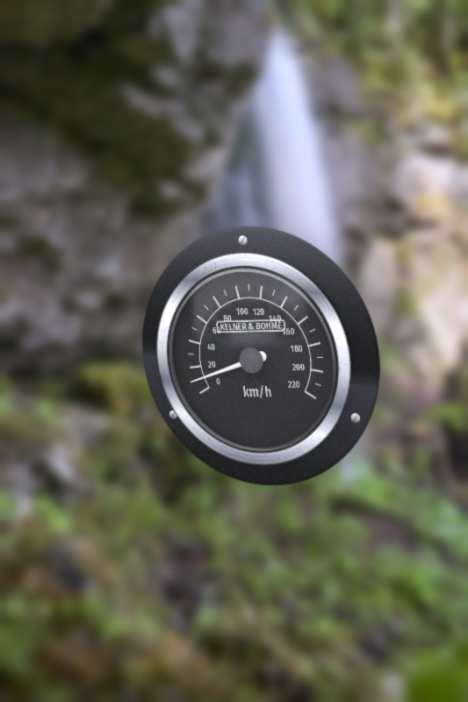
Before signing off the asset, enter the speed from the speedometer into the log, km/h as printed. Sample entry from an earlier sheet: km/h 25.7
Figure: km/h 10
